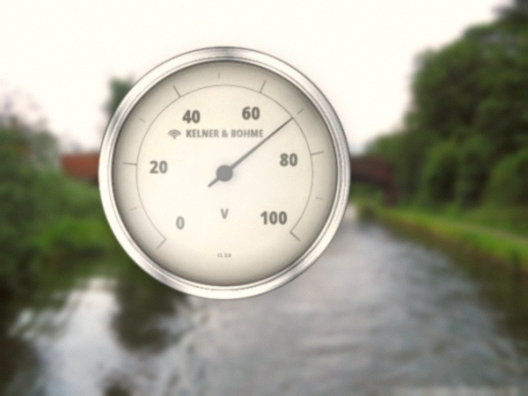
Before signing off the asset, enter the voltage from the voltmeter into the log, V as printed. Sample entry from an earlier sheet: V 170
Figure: V 70
